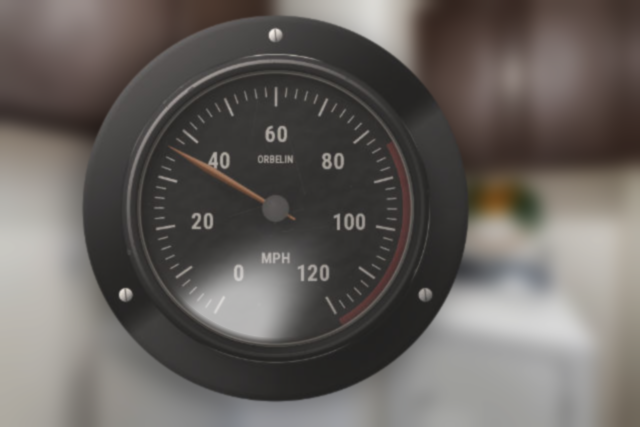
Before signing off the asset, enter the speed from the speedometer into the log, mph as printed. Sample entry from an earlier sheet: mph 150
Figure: mph 36
